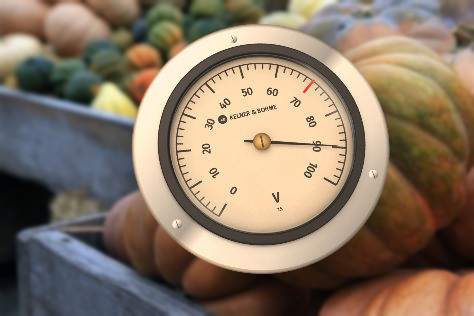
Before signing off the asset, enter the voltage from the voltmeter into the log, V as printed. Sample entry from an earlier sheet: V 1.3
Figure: V 90
